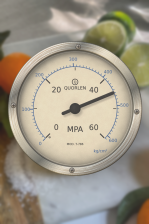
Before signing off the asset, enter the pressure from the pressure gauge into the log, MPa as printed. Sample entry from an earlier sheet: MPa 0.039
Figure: MPa 45
